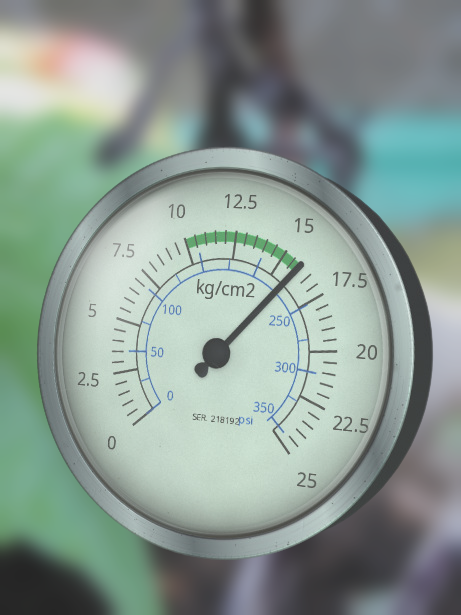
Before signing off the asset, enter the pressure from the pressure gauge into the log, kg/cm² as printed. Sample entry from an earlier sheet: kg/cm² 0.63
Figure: kg/cm² 16
